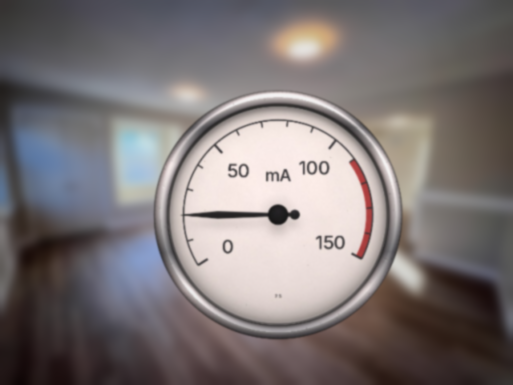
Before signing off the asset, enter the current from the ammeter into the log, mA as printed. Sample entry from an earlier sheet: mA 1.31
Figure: mA 20
